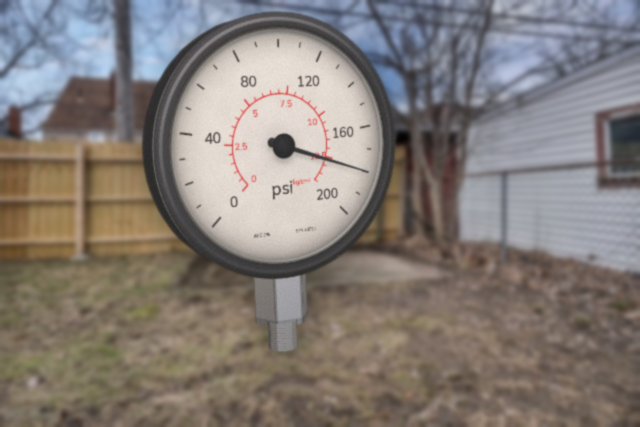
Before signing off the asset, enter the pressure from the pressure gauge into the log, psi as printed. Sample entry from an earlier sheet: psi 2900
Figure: psi 180
